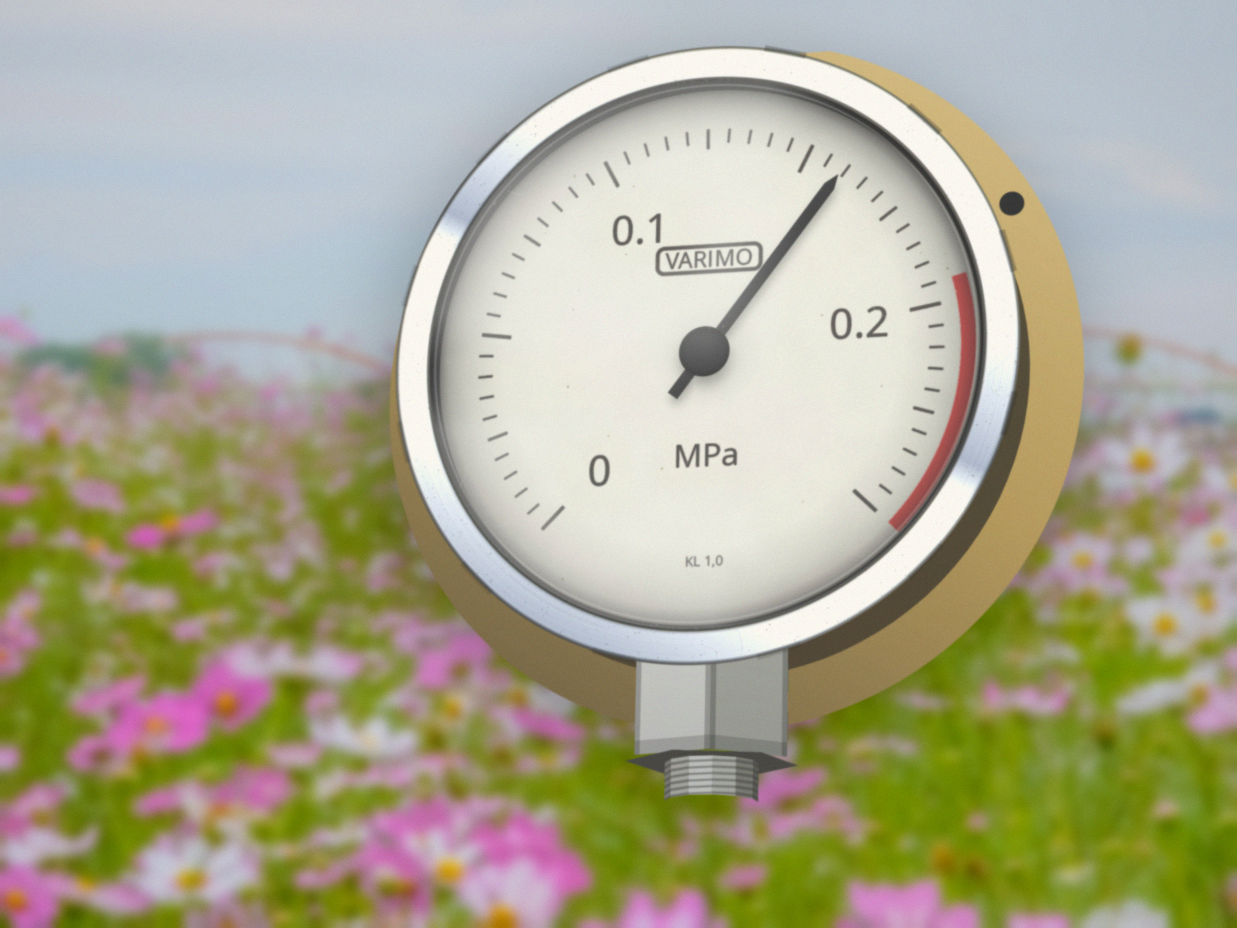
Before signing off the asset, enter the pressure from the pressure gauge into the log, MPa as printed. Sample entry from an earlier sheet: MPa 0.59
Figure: MPa 0.16
